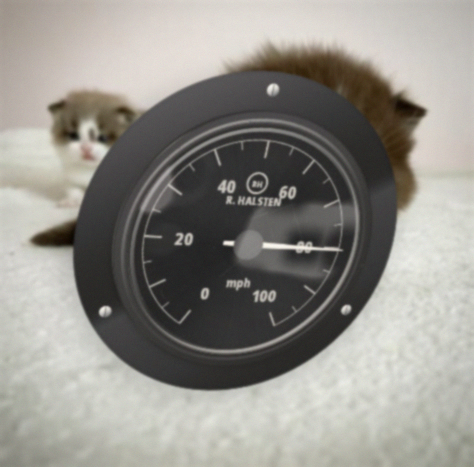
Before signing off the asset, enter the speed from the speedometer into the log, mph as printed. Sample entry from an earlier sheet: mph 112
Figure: mph 80
